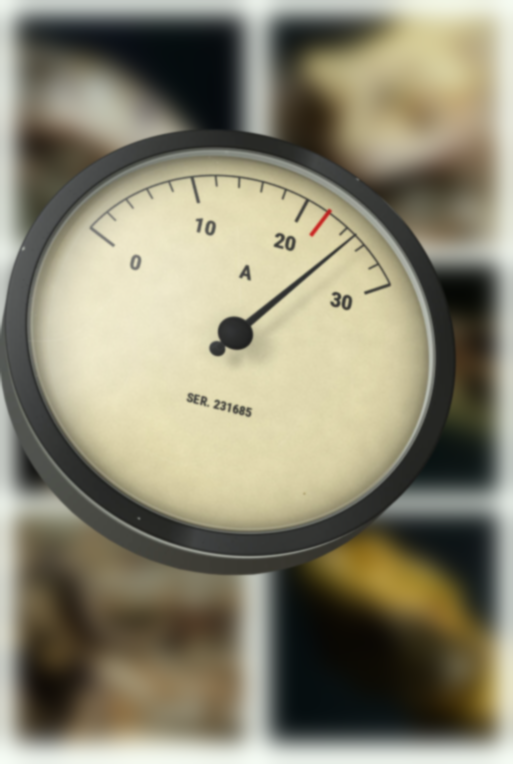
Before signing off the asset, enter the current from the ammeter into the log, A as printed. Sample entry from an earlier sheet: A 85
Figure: A 25
